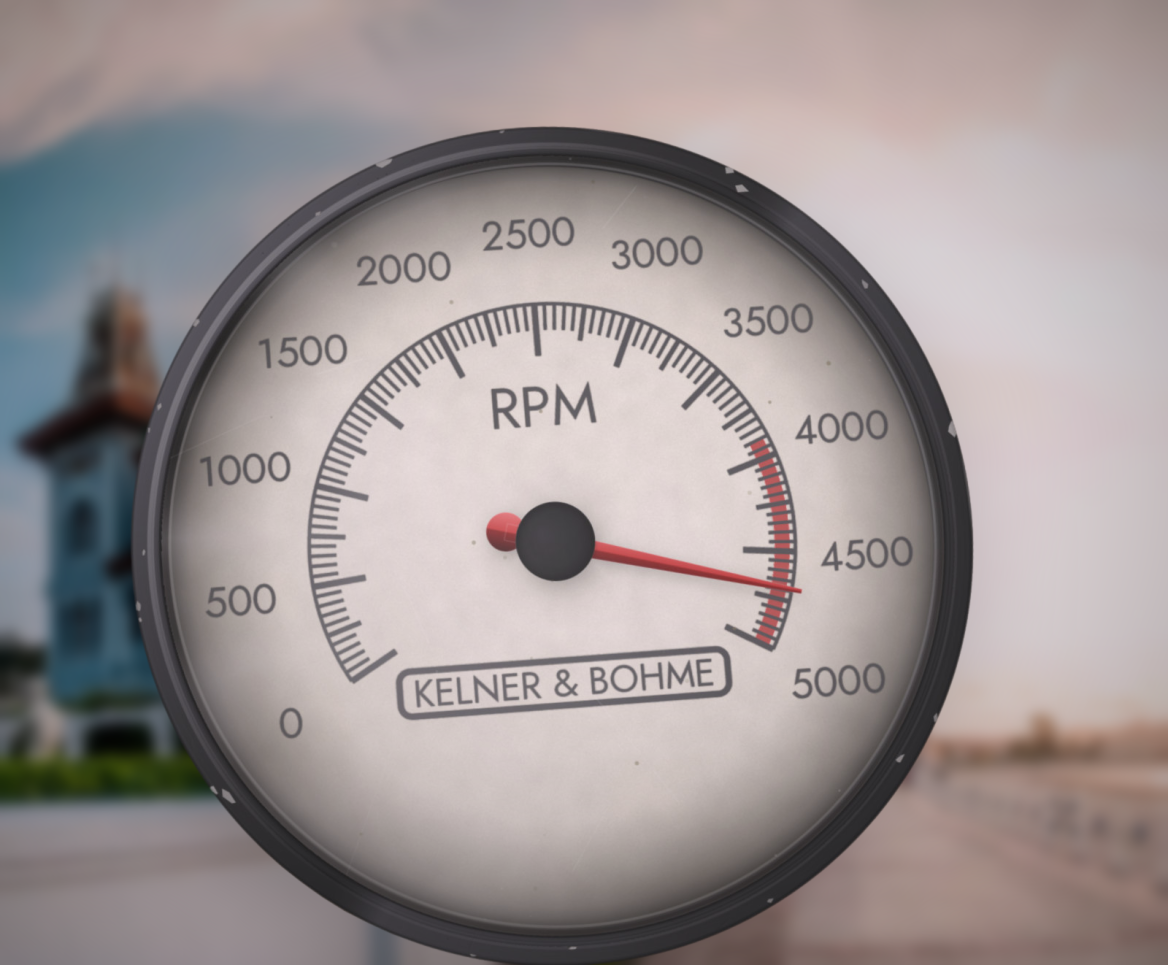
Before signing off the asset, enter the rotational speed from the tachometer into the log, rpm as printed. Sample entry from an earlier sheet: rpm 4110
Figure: rpm 4700
